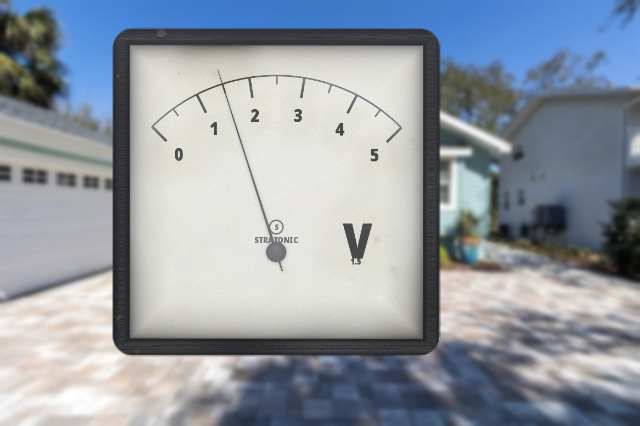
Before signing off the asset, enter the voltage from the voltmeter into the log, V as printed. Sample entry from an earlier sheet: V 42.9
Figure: V 1.5
